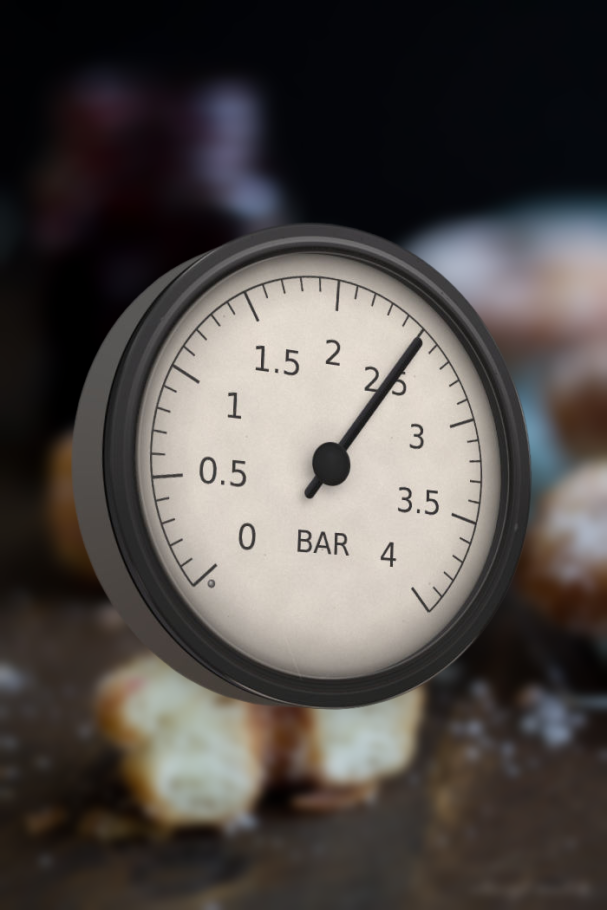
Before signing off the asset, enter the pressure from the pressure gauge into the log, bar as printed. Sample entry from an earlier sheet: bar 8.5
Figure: bar 2.5
